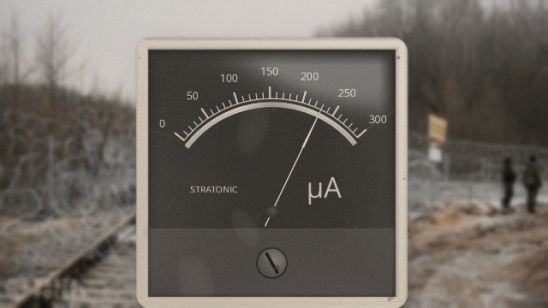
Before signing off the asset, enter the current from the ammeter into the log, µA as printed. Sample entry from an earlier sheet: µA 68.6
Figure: µA 230
